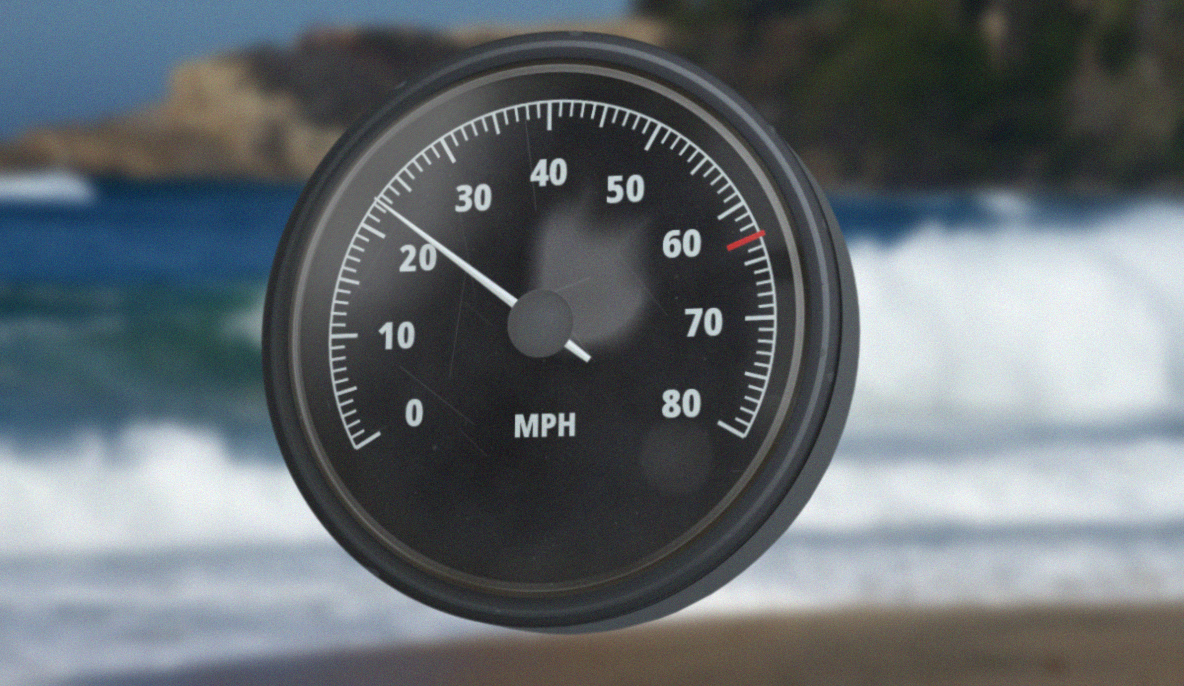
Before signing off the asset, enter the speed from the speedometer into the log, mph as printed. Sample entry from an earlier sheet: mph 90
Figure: mph 22.5
